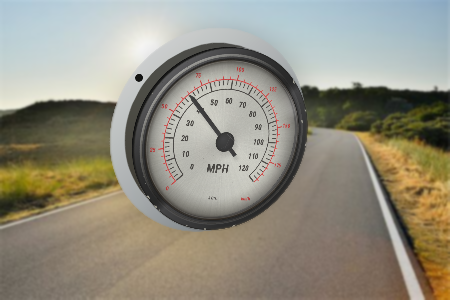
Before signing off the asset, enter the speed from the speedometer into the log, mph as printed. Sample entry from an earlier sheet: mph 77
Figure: mph 40
